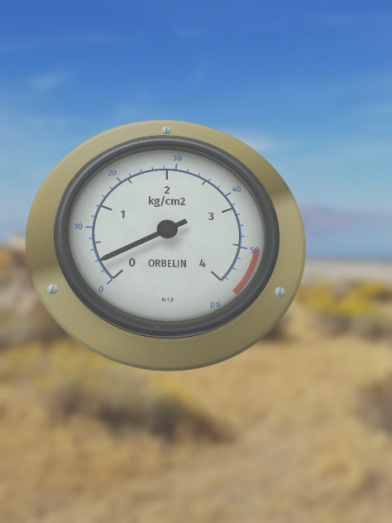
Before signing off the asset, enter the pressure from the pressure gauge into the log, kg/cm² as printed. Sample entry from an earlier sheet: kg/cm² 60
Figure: kg/cm² 0.25
